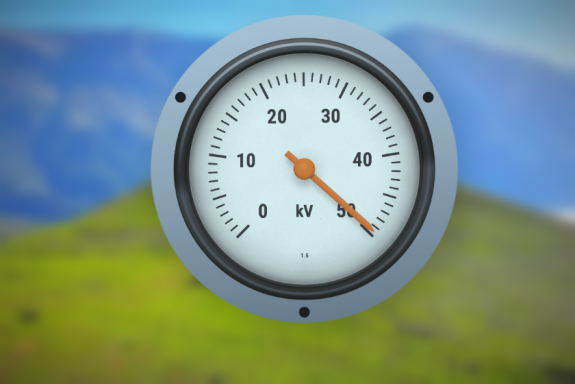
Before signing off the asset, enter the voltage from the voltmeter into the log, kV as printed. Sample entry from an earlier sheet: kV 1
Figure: kV 49.5
